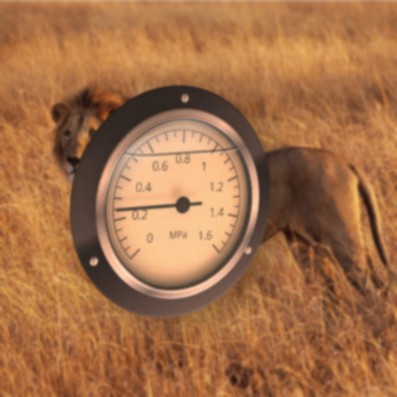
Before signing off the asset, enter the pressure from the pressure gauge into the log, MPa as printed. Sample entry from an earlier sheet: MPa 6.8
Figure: MPa 0.25
